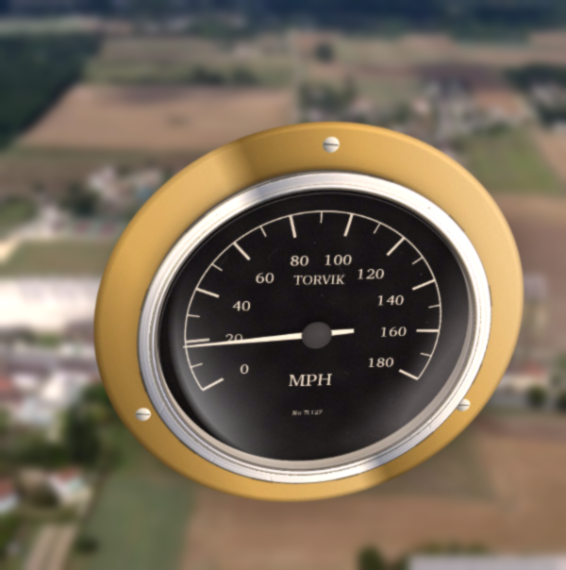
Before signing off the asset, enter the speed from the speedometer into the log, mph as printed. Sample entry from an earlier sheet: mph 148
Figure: mph 20
